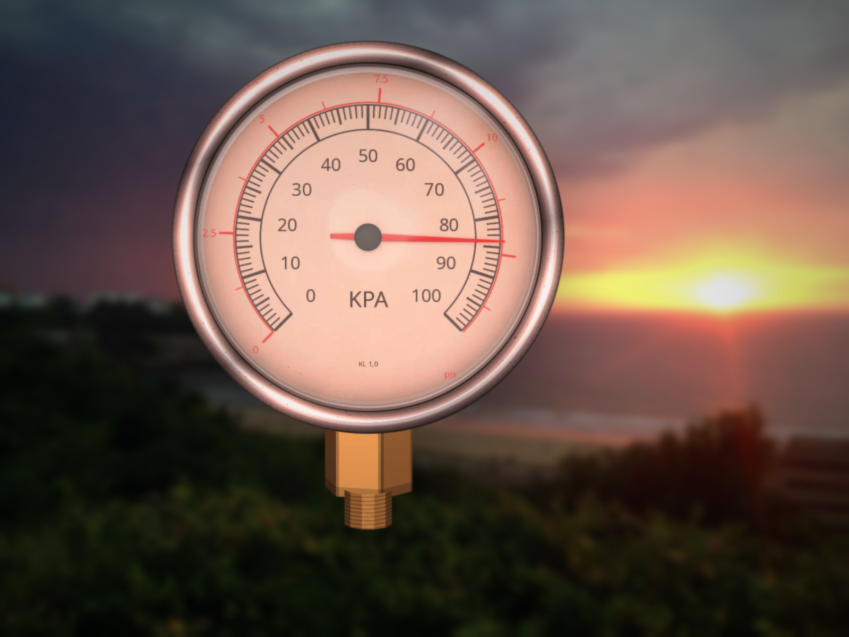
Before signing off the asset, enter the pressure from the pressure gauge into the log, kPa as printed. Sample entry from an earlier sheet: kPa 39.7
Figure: kPa 84
